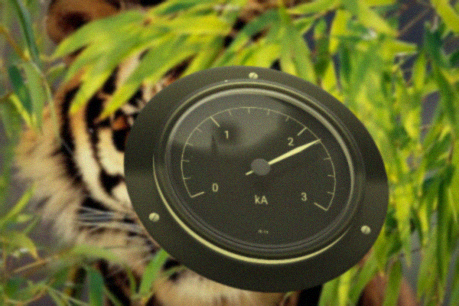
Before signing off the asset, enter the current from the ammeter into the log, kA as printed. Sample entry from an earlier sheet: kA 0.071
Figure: kA 2.2
